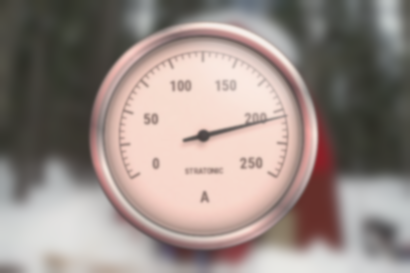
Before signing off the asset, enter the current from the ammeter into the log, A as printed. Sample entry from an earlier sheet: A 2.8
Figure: A 205
